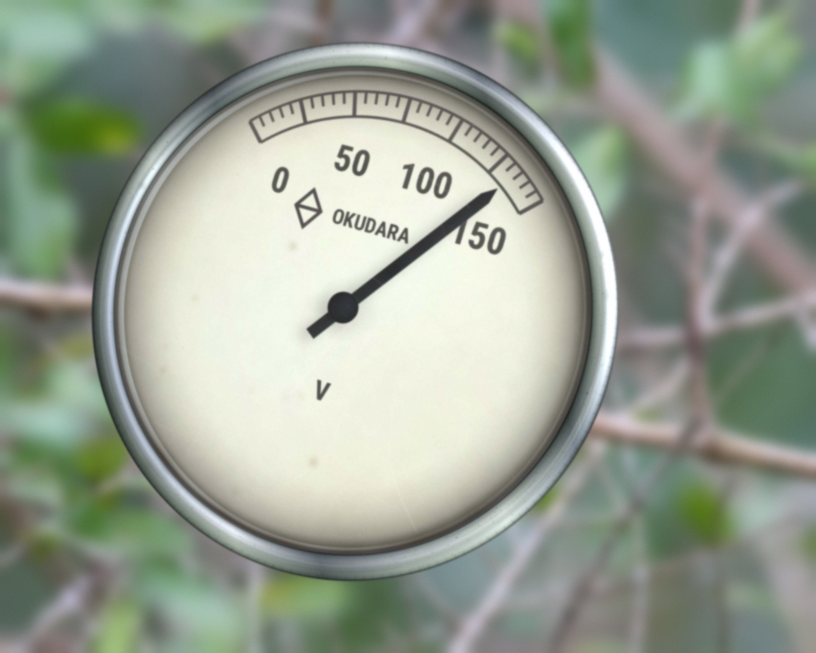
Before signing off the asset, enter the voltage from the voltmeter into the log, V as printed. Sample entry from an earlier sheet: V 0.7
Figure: V 135
